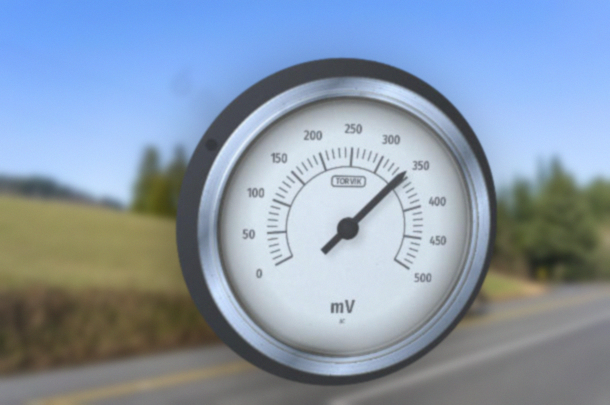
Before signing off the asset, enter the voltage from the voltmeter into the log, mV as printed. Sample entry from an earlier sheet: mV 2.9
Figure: mV 340
